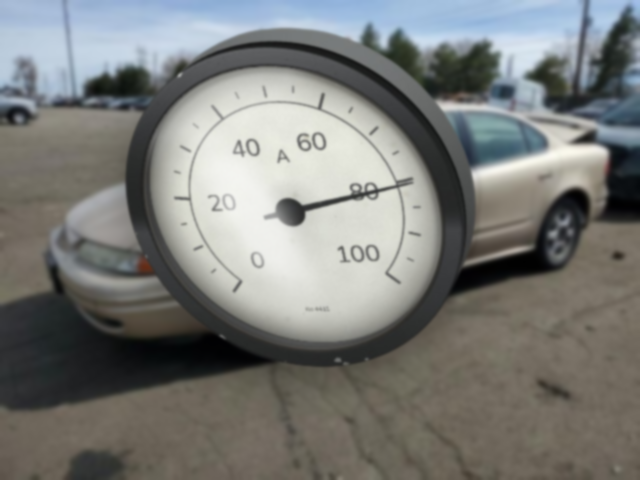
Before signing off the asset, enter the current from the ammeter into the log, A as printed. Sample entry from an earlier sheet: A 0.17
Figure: A 80
